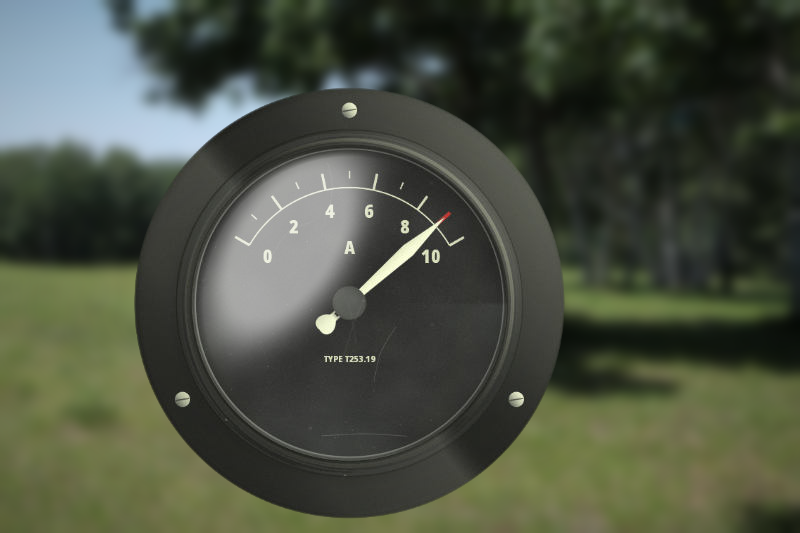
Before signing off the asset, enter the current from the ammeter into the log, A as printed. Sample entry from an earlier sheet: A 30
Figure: A 9
